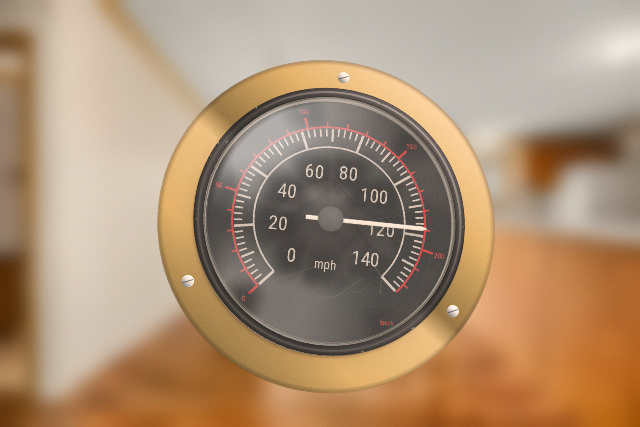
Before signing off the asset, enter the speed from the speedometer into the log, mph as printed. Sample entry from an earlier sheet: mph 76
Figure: mph 118
